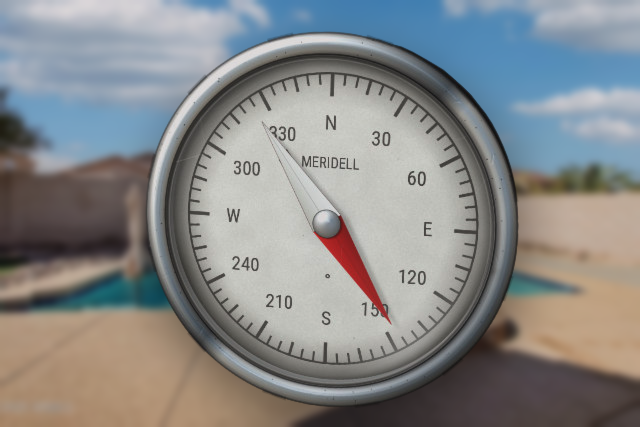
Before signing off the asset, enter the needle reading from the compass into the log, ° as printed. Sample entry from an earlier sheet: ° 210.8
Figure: ° 145
